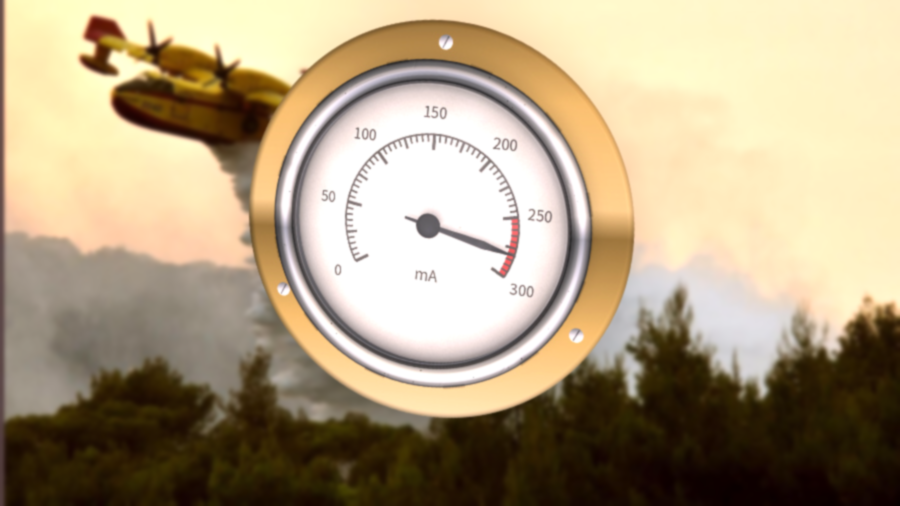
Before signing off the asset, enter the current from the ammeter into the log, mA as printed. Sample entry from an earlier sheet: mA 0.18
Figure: mA 280
